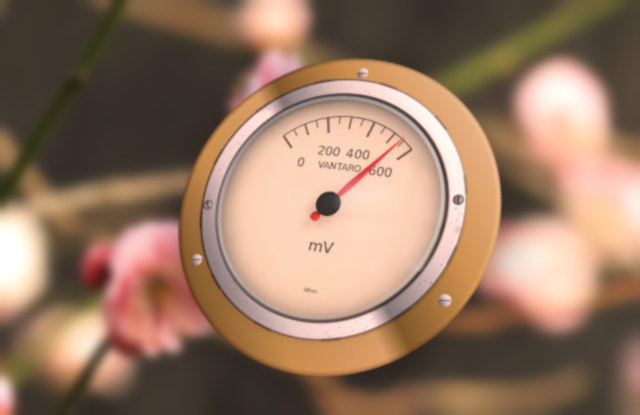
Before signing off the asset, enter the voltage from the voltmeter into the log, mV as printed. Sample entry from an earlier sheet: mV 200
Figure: mV 550
